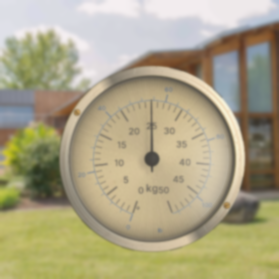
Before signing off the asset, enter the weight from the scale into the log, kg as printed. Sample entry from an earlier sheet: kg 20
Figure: kg 25
